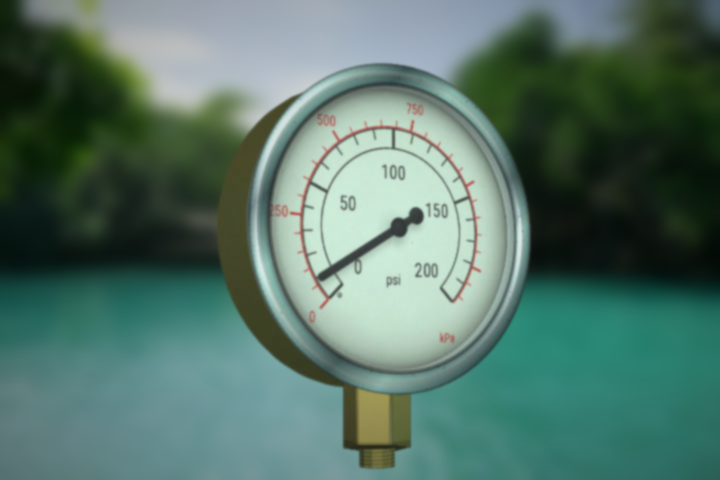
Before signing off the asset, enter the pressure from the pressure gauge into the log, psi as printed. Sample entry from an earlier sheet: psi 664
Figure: psi 10
